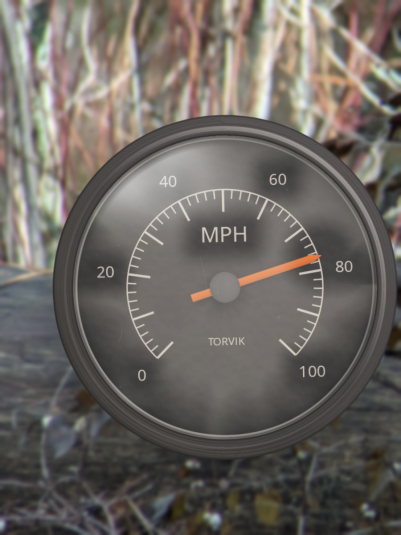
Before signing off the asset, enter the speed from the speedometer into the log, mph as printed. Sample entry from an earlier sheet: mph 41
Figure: mph 77
